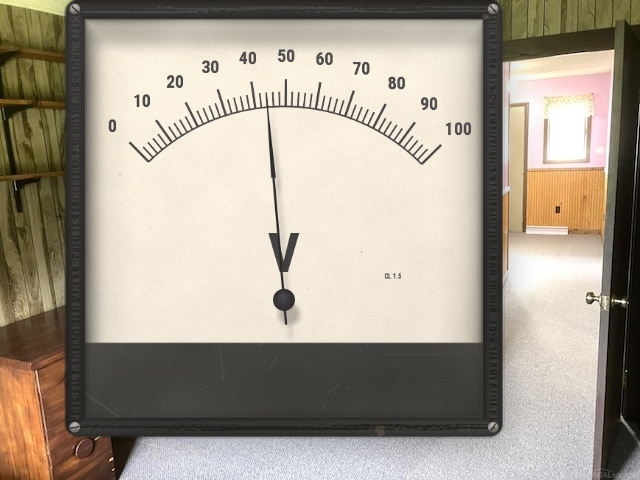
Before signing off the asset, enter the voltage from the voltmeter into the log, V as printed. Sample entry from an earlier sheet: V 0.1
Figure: V 44
